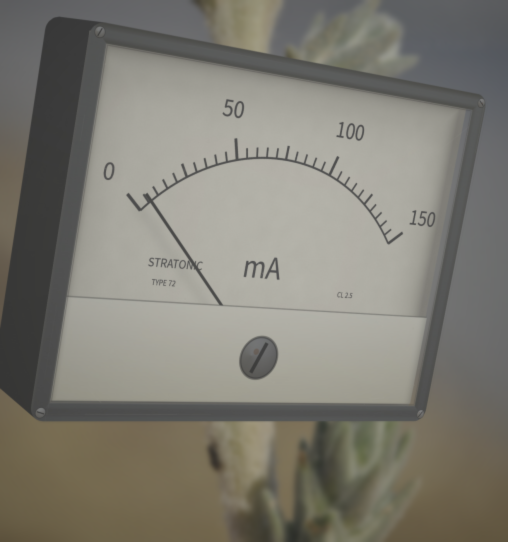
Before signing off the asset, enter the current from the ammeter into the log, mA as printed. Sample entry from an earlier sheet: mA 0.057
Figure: mA 5
